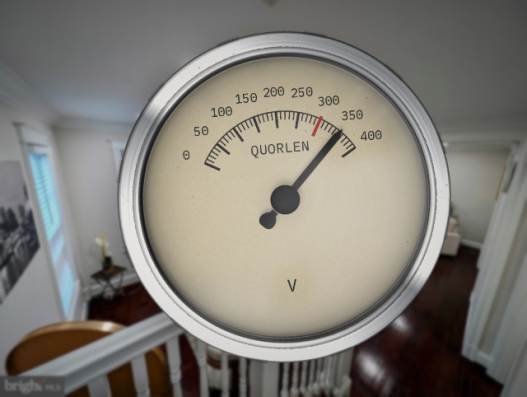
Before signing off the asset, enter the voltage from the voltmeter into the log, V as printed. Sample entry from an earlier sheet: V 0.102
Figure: V 350
